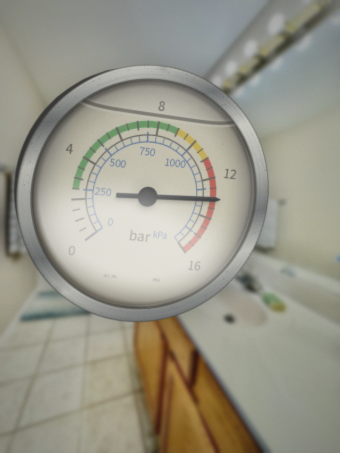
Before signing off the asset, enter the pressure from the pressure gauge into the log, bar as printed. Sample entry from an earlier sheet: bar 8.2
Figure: bar 13
